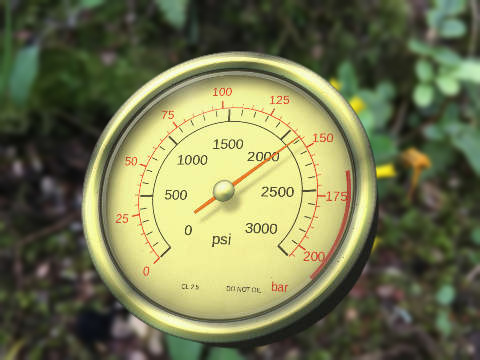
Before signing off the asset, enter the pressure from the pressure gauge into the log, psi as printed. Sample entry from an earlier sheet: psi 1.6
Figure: psi 2100
